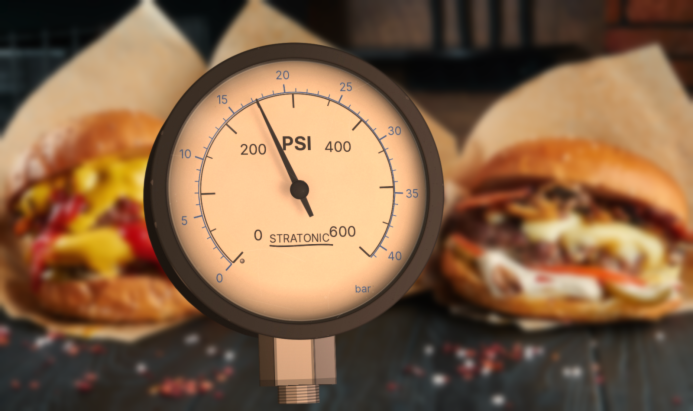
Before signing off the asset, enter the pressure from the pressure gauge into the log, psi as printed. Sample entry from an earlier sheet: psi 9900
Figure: psi 250
